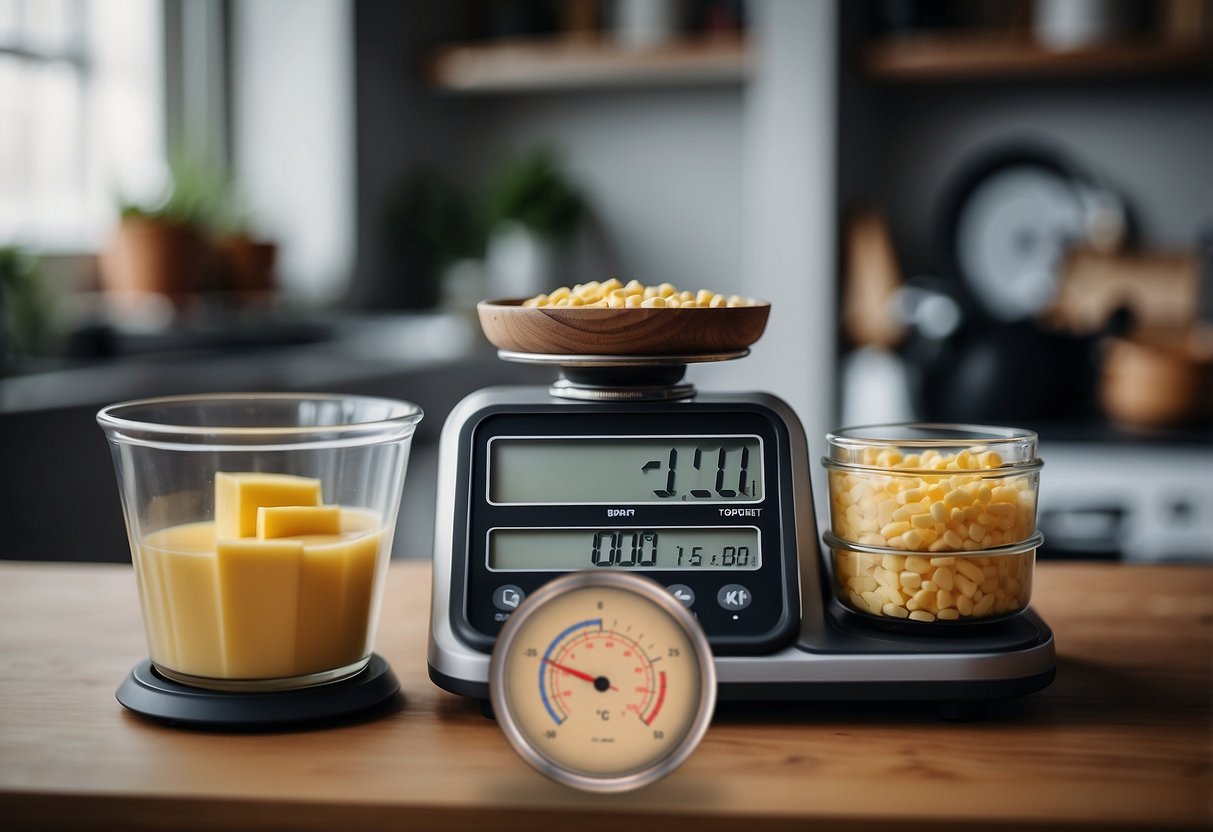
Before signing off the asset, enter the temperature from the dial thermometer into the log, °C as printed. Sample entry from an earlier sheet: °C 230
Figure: °C -25
